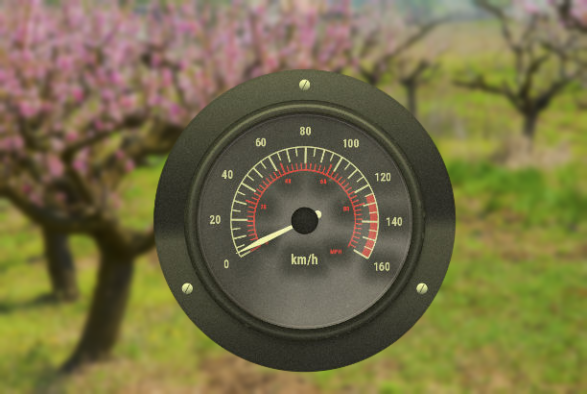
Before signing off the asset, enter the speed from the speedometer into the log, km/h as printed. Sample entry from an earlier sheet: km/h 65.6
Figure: km/h 2.5
